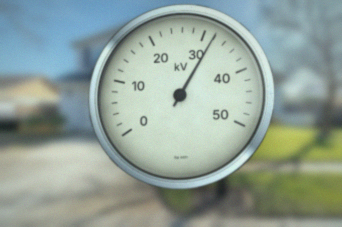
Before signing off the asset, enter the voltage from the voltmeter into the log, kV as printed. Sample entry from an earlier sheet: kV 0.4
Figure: kV 32
